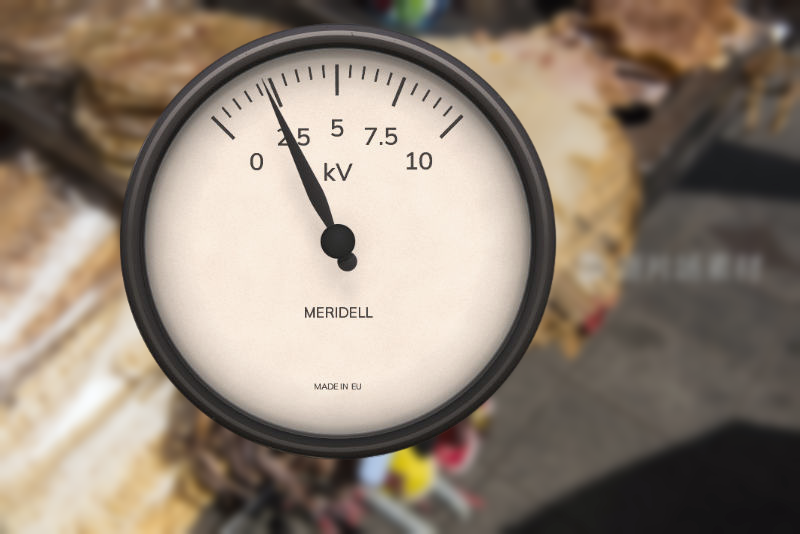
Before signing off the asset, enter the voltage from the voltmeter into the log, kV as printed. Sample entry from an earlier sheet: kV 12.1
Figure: kV 2.25
